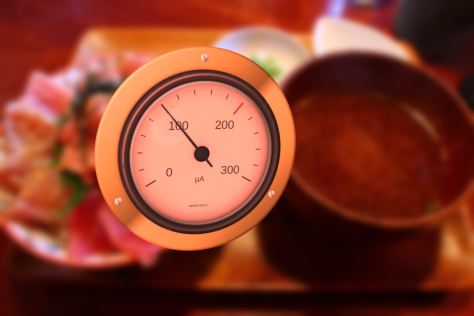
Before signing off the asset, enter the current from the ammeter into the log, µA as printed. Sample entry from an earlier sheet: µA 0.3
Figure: µA 100
